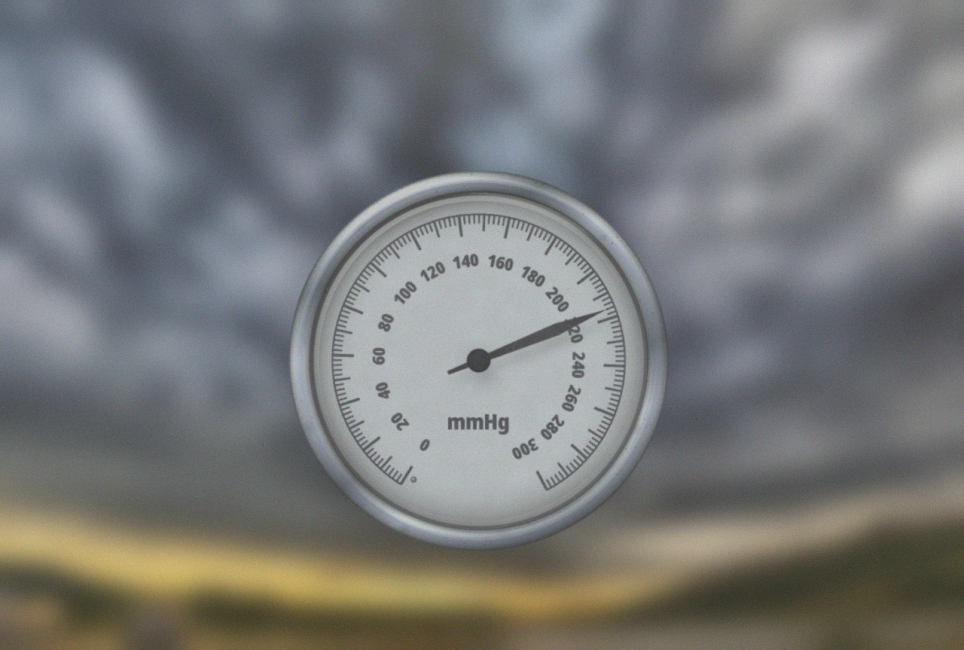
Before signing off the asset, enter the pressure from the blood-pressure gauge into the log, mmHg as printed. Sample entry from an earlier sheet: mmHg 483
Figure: mmHg 216
